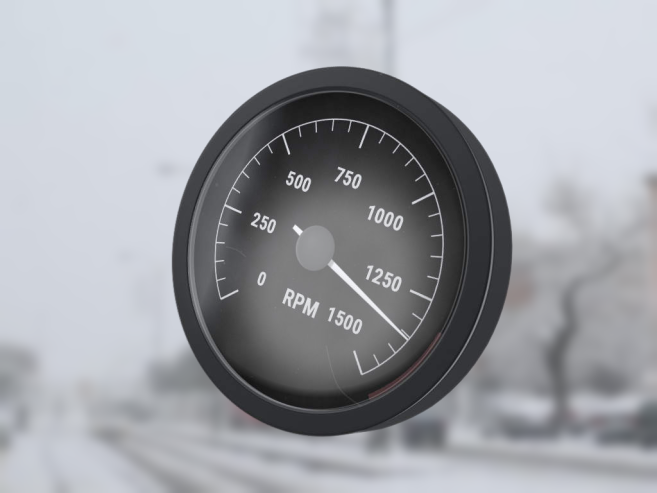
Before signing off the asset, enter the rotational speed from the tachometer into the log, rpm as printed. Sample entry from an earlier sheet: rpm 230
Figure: rpm 1350
